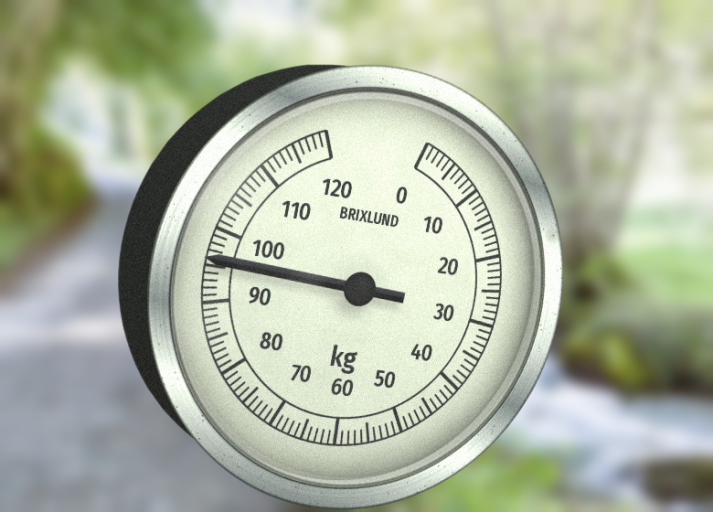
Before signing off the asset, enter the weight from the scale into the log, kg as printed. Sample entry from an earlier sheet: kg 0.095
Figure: kg 96
